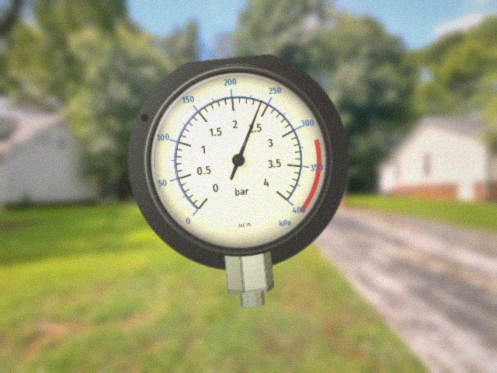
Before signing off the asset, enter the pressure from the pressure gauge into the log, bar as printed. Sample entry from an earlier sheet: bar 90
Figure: bar 2.4
